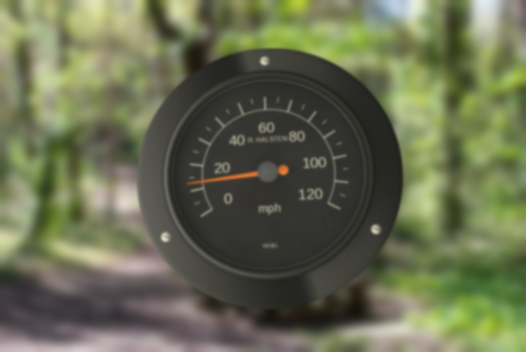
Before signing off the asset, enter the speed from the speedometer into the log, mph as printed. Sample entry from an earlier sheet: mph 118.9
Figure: mph 12.5
